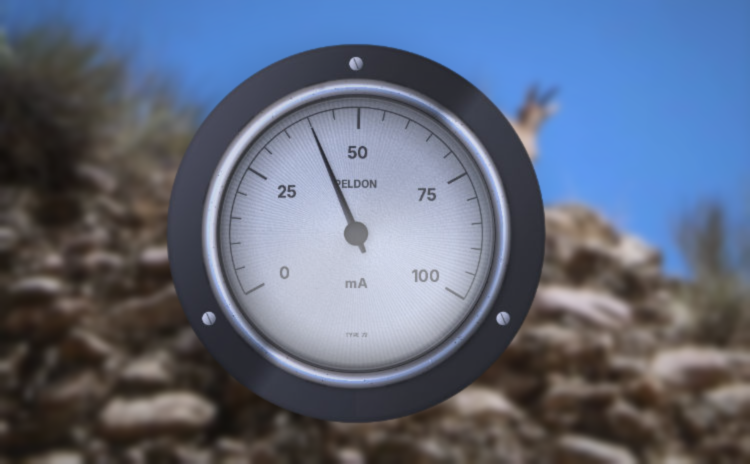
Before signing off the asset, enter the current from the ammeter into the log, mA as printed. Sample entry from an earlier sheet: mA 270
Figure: mA 40
